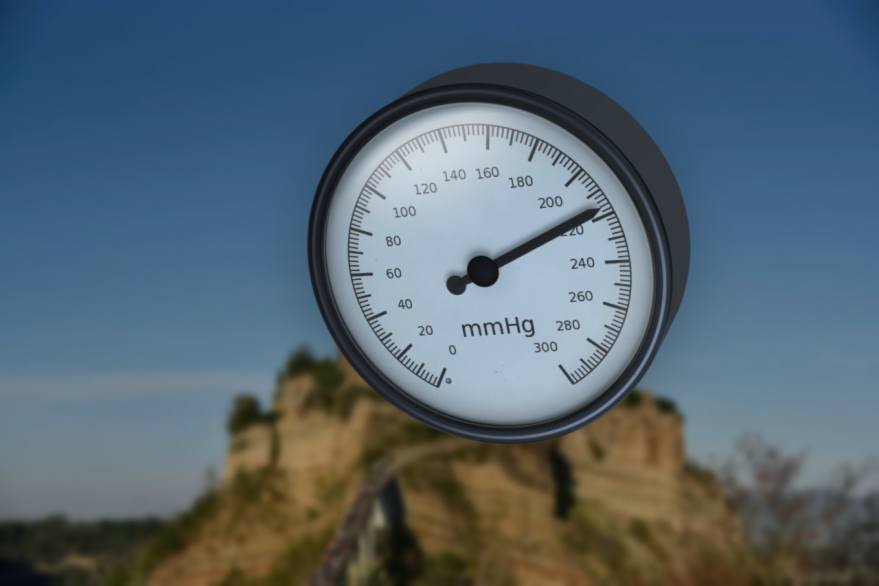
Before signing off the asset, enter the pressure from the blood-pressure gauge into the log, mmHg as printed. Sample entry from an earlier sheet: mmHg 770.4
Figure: mmHg 216
